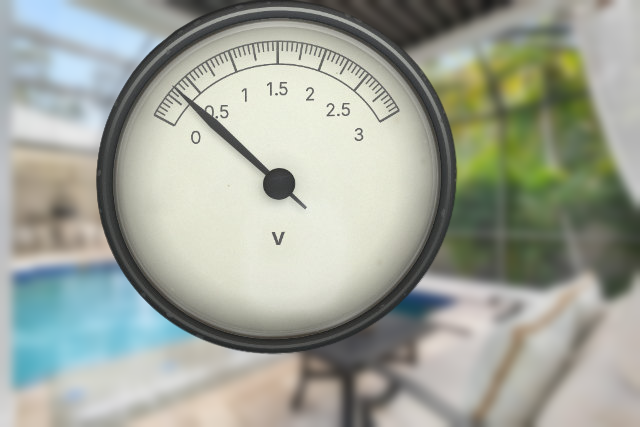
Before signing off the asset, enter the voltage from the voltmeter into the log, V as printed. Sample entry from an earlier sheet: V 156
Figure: V 0.35
